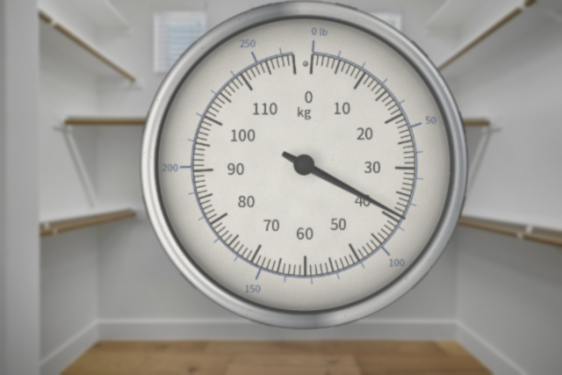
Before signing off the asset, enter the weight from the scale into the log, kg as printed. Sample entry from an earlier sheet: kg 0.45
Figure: kg 39
